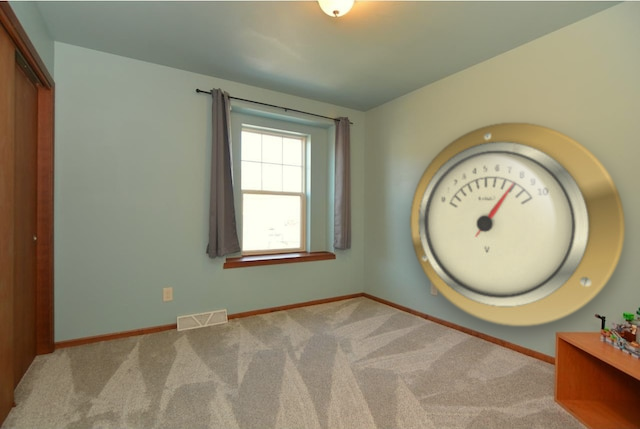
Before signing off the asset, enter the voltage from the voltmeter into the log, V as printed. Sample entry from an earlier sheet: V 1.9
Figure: V 8
